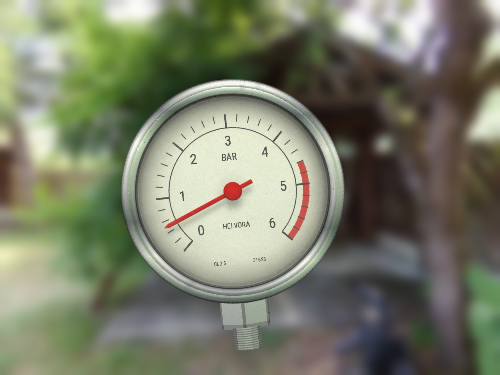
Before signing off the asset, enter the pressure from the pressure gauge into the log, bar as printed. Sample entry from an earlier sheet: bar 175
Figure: bar 0.5
